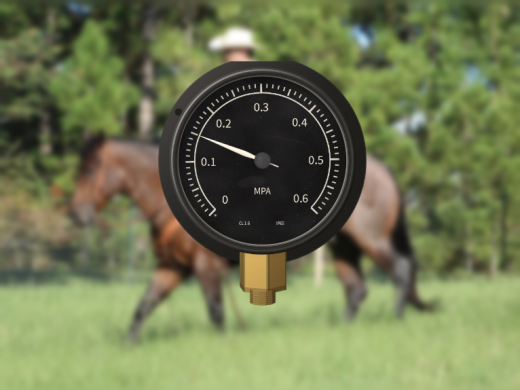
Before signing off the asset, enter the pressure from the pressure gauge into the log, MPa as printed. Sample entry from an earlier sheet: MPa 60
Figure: MPa 0.15
